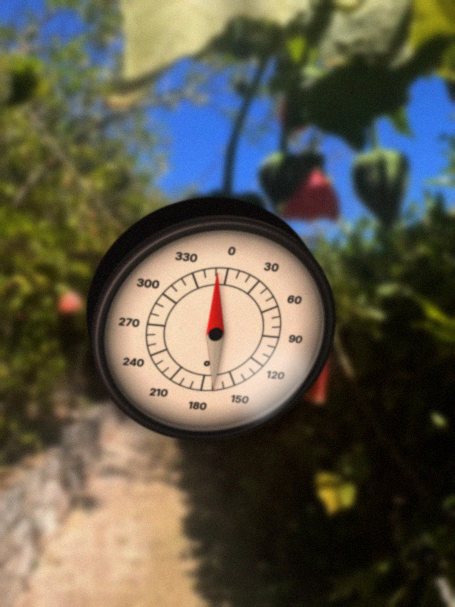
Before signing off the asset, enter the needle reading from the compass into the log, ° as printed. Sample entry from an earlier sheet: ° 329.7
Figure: ° 350
